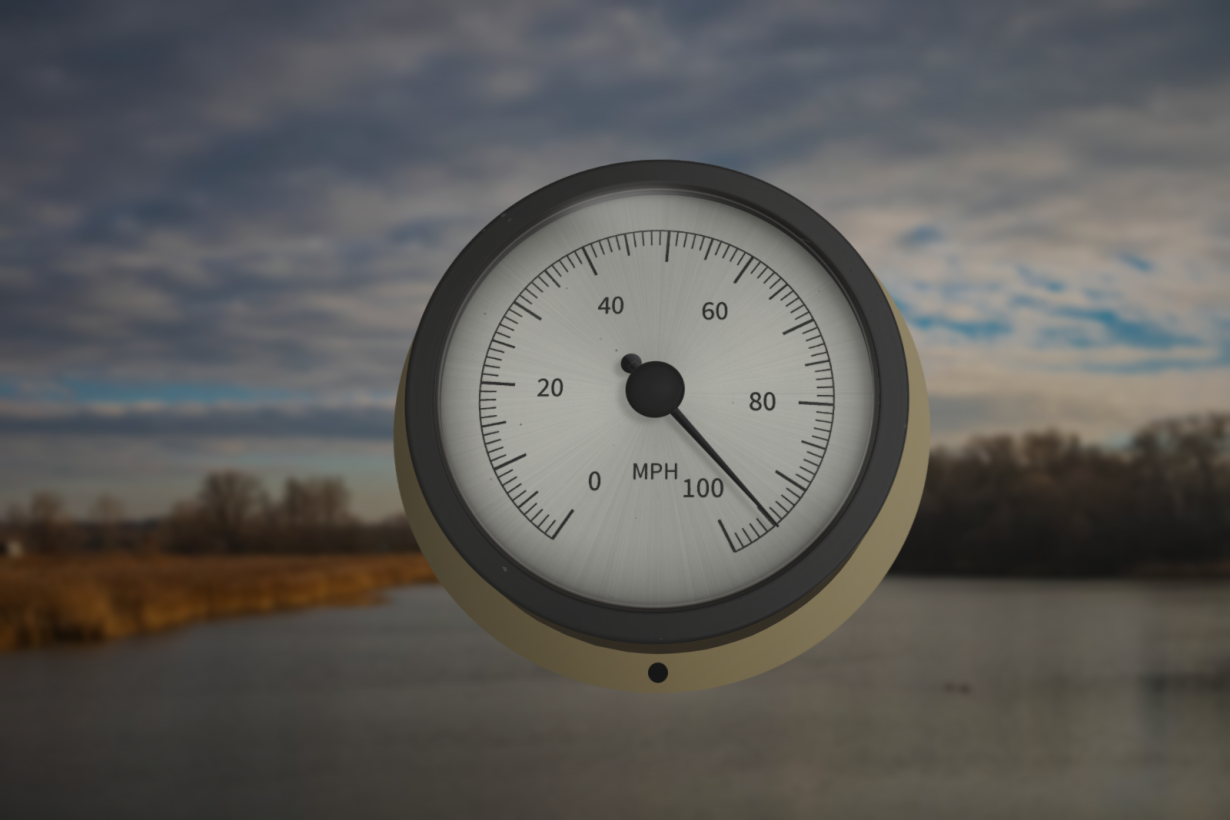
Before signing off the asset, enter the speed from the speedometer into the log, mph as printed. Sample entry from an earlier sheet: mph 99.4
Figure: mph 95
